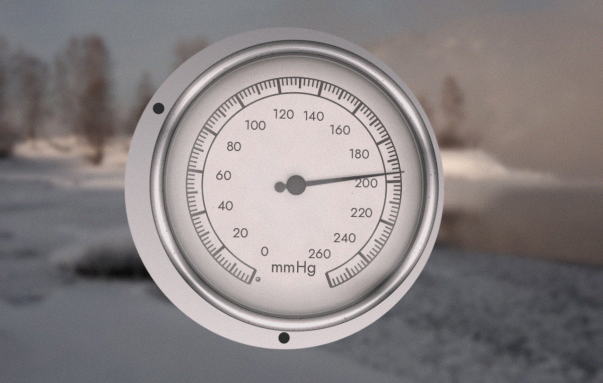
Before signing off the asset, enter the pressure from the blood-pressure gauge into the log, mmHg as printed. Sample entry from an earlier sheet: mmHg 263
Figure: mmHg 196
